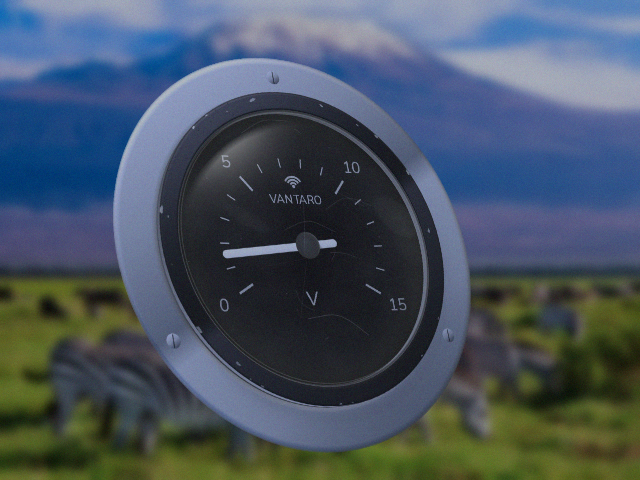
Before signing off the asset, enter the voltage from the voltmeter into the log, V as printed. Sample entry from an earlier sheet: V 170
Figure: V 1.5
